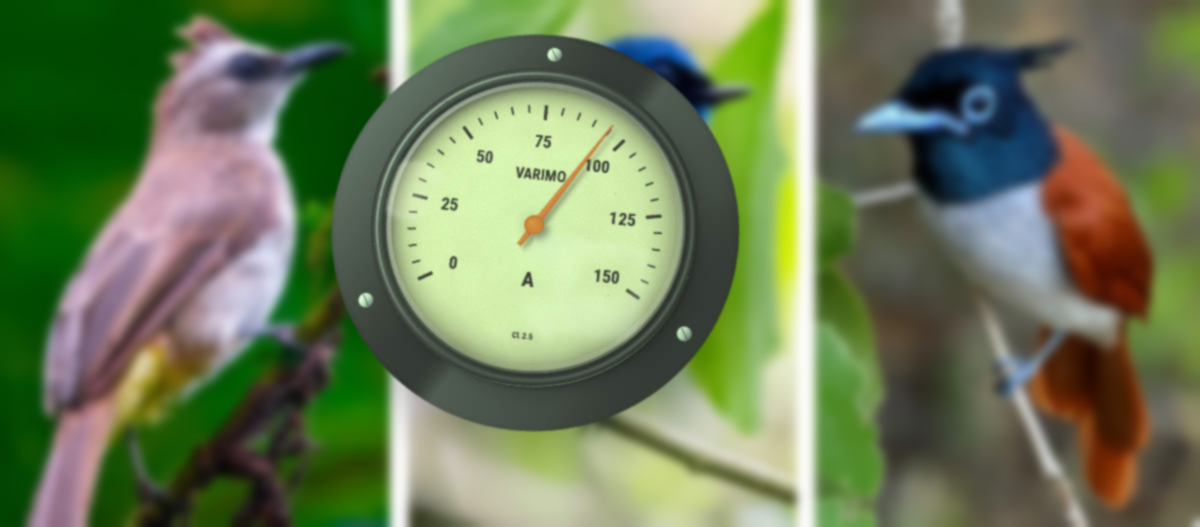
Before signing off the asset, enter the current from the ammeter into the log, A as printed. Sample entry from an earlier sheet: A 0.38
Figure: A 95
